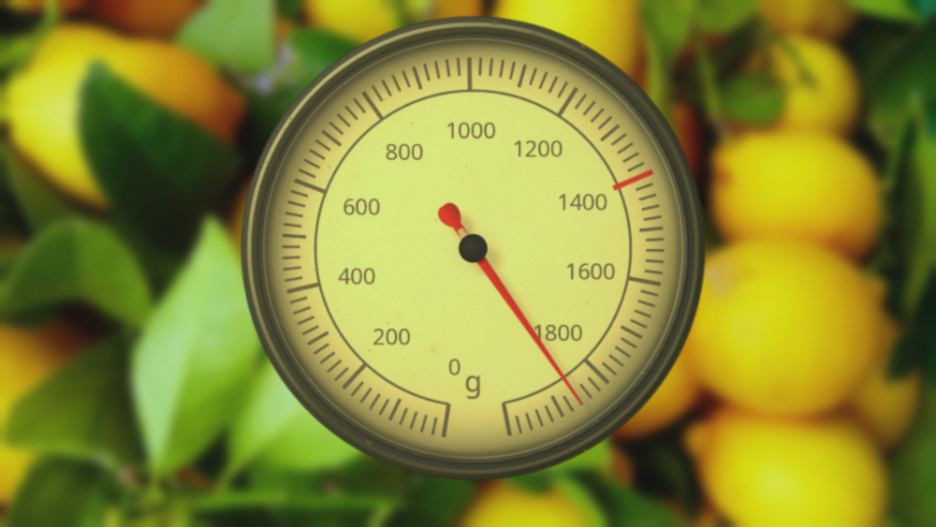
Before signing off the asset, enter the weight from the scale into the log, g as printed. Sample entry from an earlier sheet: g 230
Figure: g 1860
